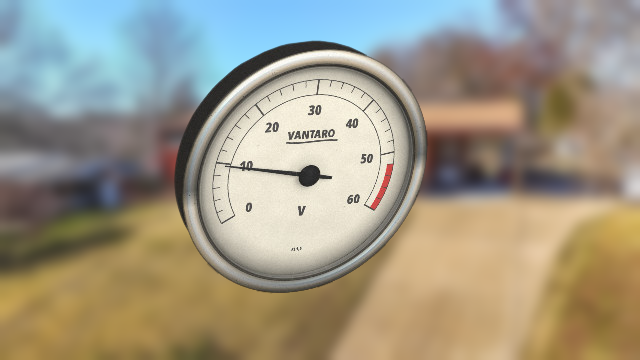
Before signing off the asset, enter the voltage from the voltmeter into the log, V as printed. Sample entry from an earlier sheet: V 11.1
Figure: V 10
